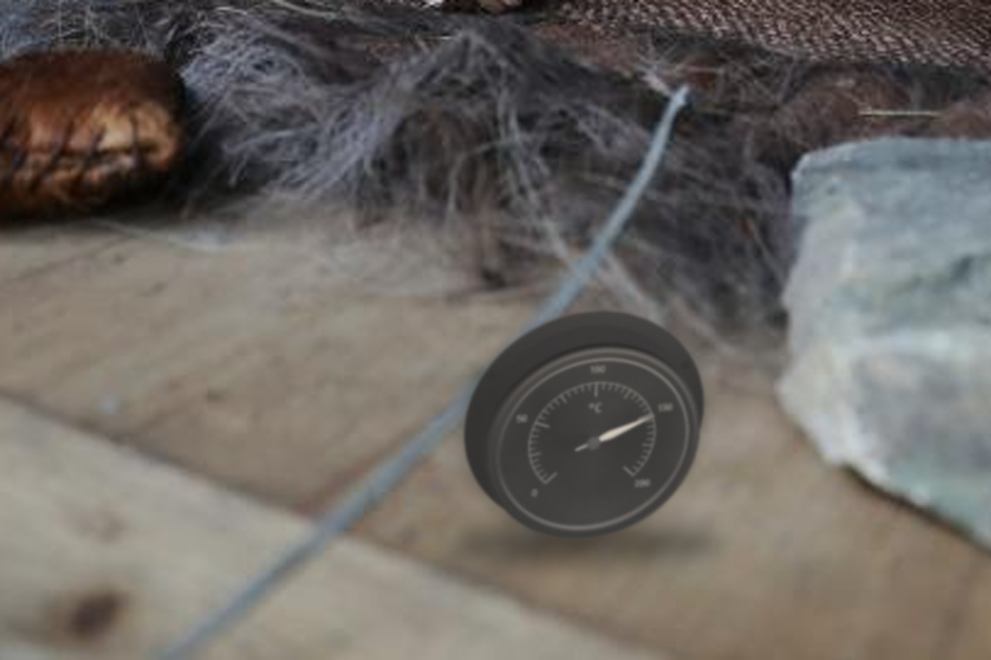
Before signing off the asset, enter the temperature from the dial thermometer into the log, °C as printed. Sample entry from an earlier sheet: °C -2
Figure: °C 150
